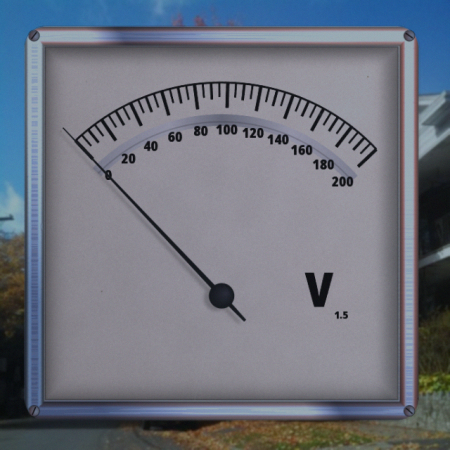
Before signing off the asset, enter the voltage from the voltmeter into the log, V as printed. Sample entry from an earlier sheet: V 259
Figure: V 0
